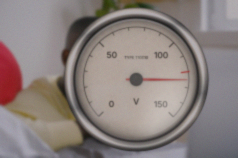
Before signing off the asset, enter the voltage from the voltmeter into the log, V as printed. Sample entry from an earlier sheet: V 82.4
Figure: V 125
